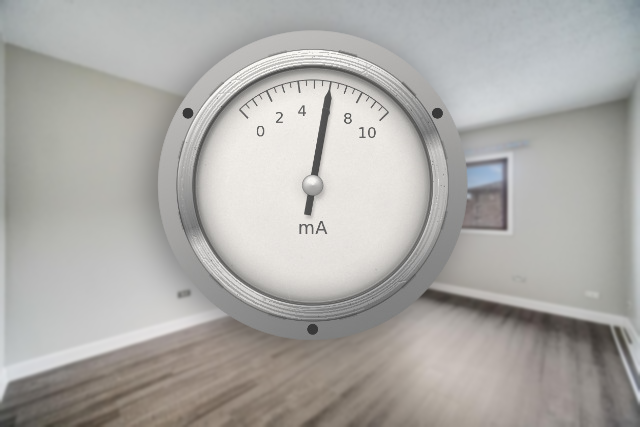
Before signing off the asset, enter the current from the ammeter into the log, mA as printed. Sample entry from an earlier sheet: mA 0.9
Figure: mA 6
